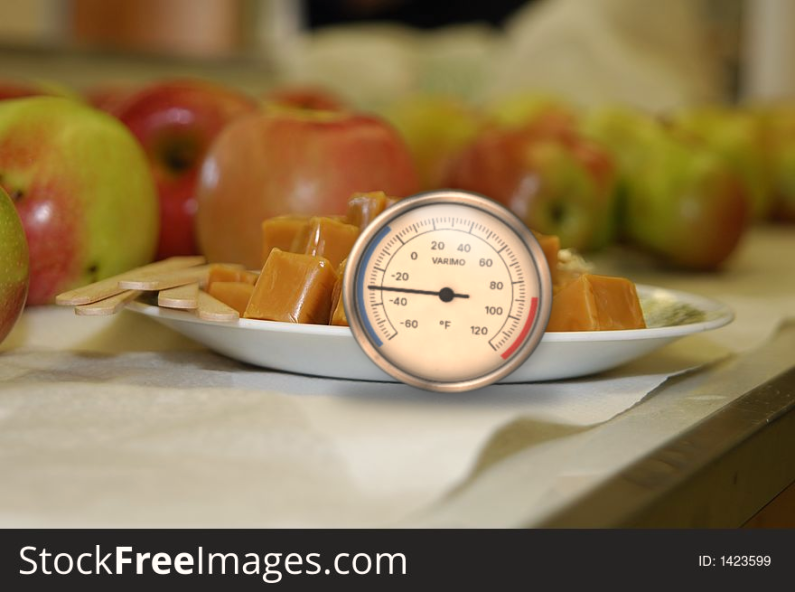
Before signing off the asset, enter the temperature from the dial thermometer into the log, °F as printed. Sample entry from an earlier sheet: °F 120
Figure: °F -30
